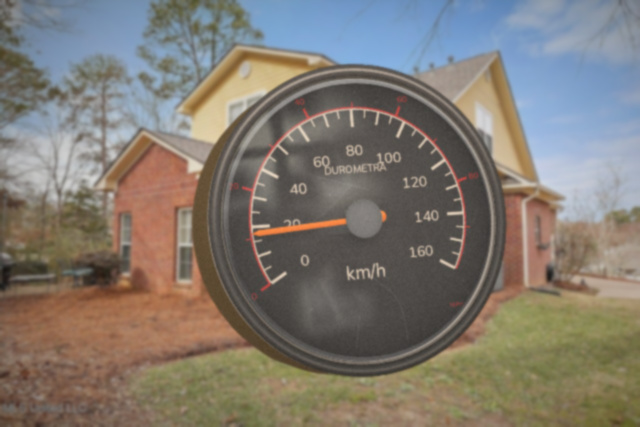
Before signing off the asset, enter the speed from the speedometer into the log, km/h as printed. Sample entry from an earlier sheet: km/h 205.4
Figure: km/h 17.5
